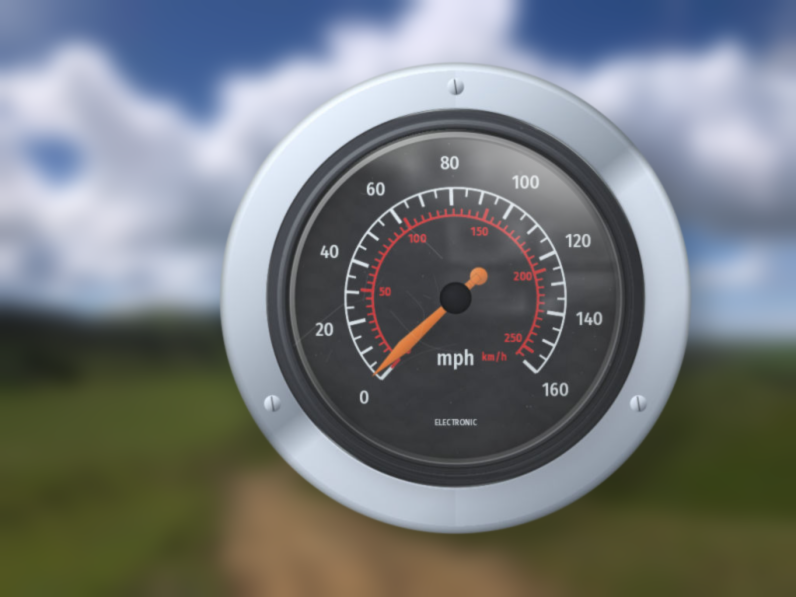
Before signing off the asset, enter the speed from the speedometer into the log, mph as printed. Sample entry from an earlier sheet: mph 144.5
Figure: mph 2.5
